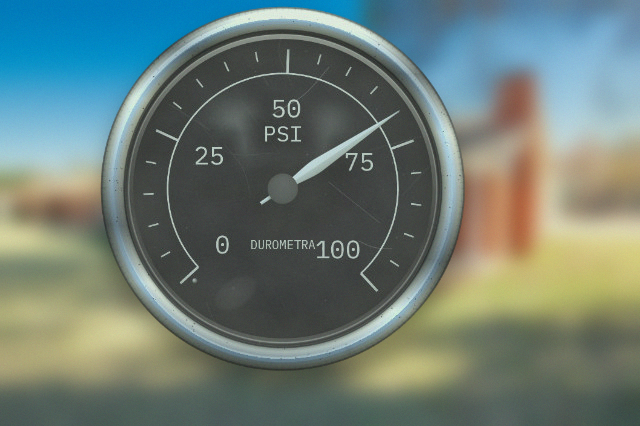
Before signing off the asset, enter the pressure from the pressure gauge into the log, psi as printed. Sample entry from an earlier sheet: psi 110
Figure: psi 70
